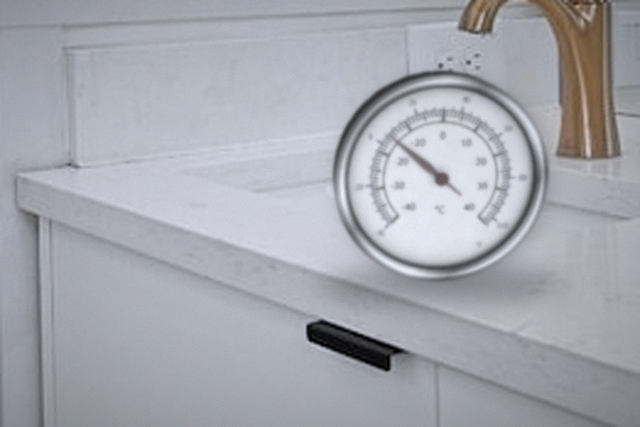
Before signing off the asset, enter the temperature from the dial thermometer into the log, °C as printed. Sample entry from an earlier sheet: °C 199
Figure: °C -15
